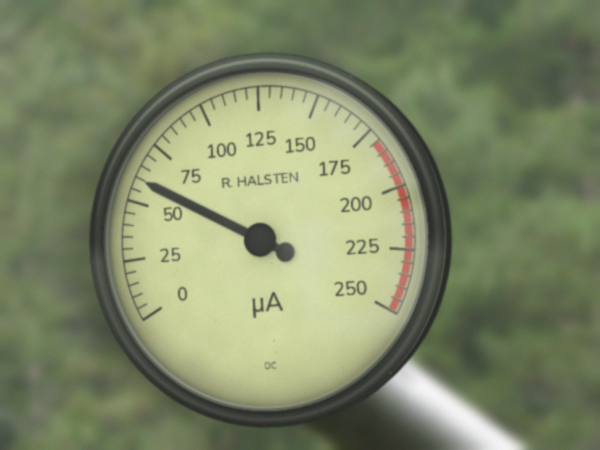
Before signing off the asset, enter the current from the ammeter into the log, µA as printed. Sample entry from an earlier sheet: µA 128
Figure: µA 60
